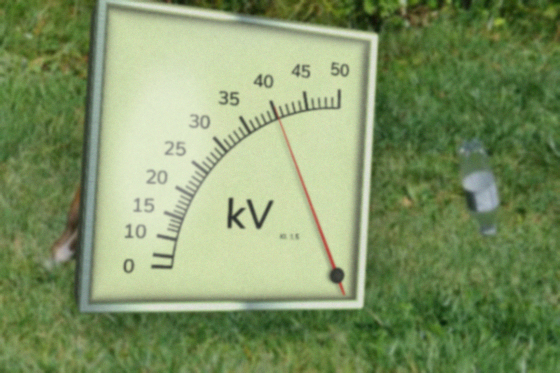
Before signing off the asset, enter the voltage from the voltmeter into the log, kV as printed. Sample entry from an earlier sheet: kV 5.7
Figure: kV 40
